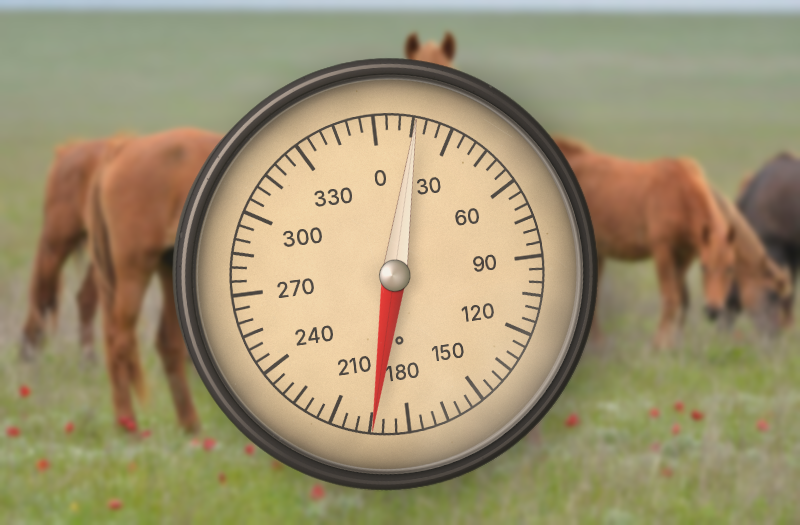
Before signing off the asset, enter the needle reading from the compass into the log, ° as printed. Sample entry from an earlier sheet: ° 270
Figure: ° 195
